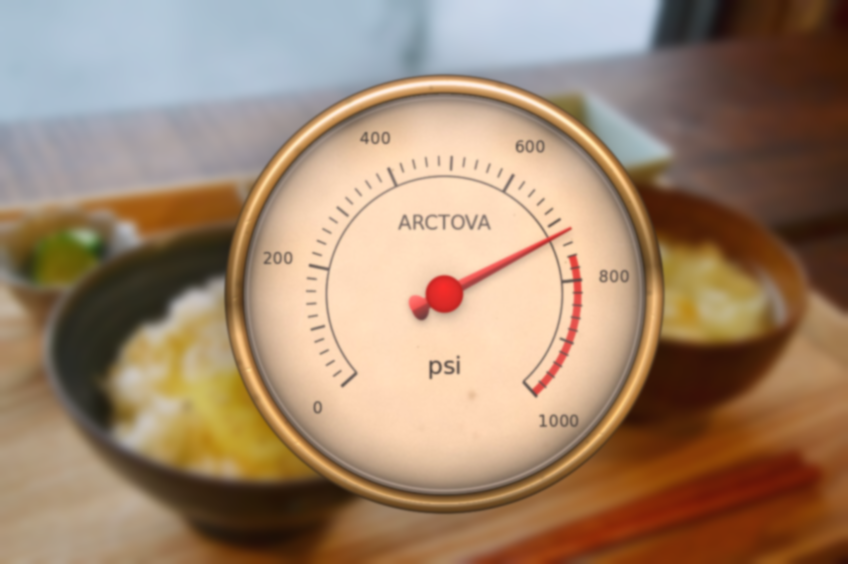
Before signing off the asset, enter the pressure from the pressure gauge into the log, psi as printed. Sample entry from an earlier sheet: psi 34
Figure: psi 720
